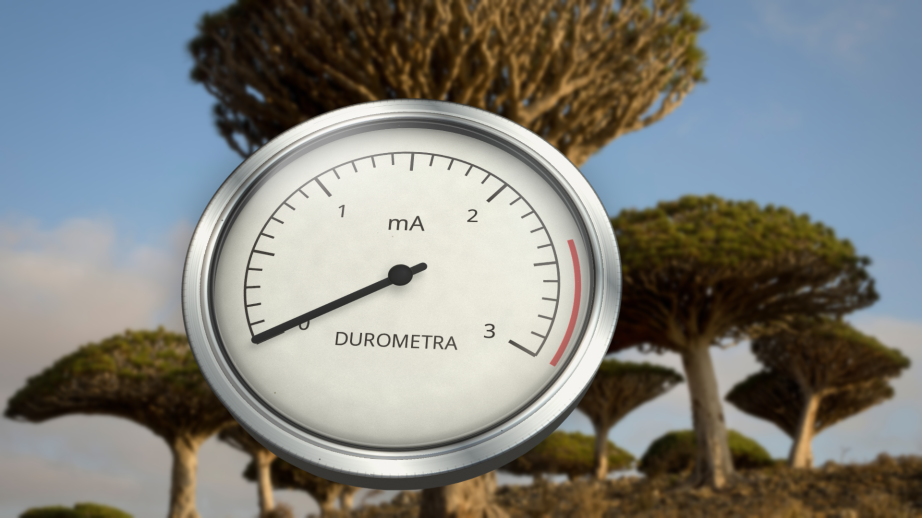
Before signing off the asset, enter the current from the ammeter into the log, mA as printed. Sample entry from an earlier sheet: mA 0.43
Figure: mA 0
